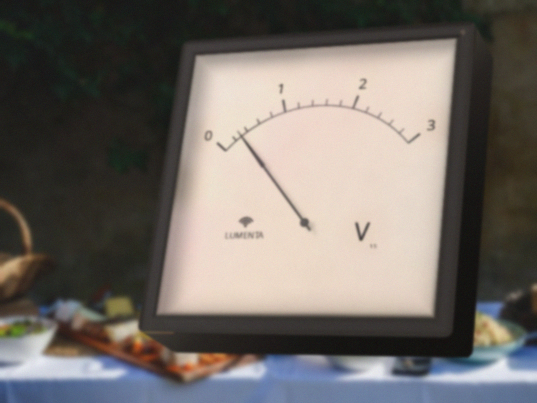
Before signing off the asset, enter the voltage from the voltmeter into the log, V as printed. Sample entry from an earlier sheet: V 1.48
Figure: V 0.3
